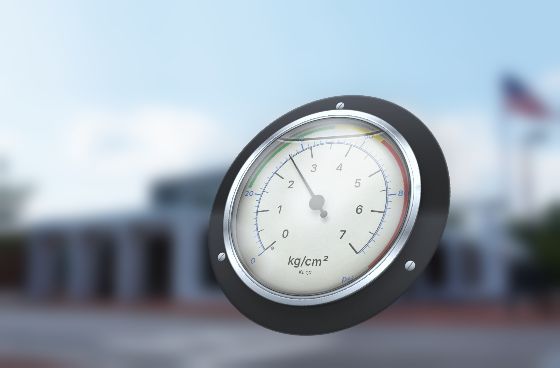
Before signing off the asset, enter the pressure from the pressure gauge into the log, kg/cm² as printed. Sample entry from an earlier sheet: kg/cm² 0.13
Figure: kg/cm² 2.5
